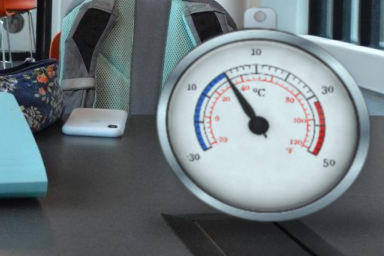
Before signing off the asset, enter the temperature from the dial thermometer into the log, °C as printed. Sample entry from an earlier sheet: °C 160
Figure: °C 0
